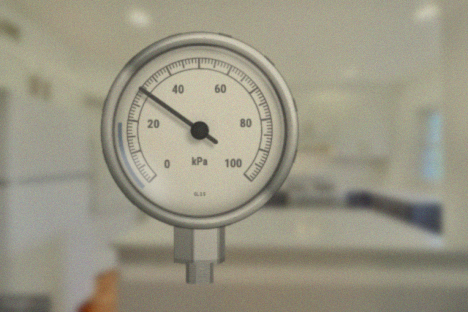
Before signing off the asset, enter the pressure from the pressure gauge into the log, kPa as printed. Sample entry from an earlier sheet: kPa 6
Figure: kPa 30
